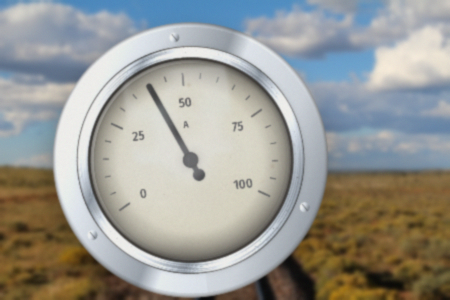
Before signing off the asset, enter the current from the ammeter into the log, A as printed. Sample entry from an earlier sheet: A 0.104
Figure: A 40
